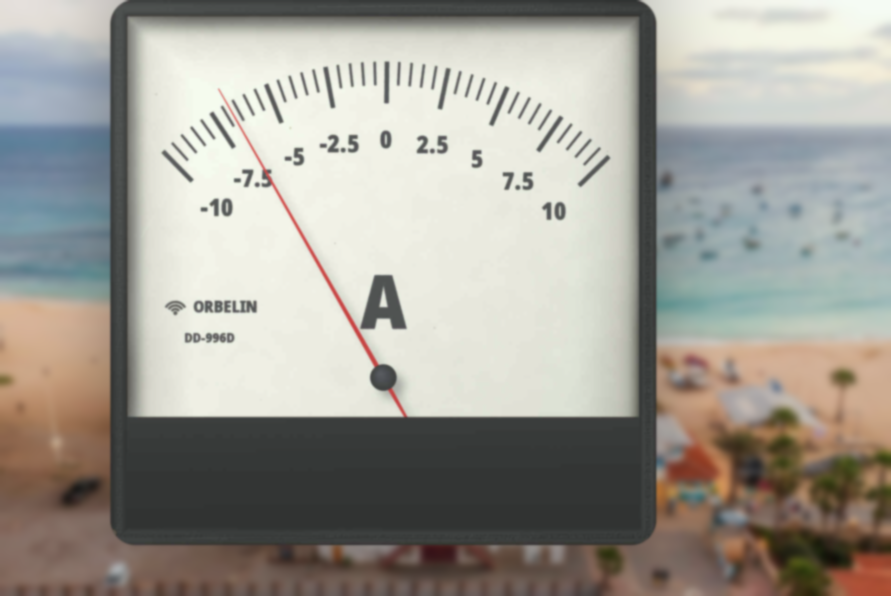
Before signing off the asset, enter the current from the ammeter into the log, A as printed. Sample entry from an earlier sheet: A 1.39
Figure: A -6.75
